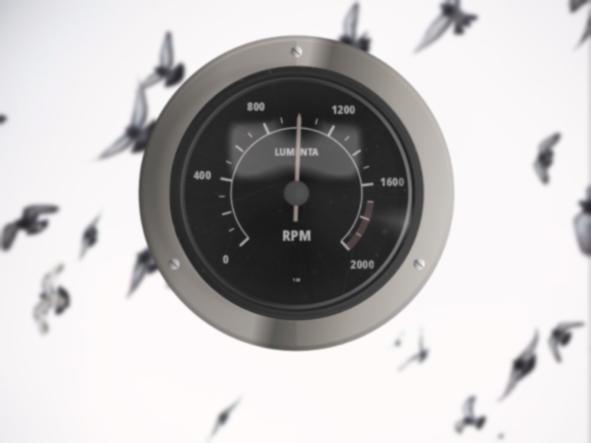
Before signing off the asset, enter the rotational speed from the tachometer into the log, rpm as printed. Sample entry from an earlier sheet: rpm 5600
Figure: rpm 1000
